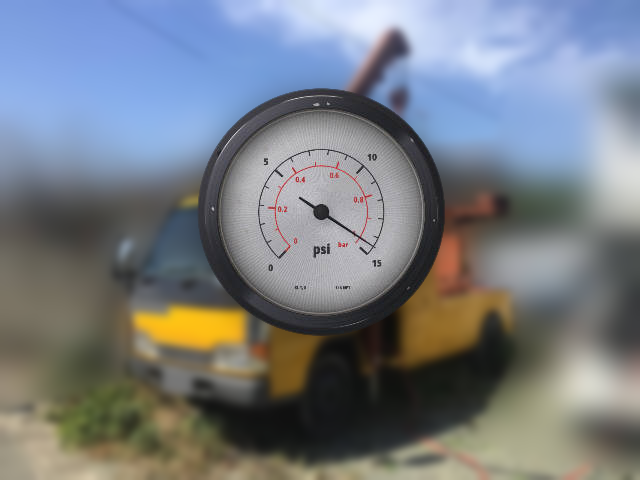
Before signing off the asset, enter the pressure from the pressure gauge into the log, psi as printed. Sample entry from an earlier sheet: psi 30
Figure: psi 14.5
